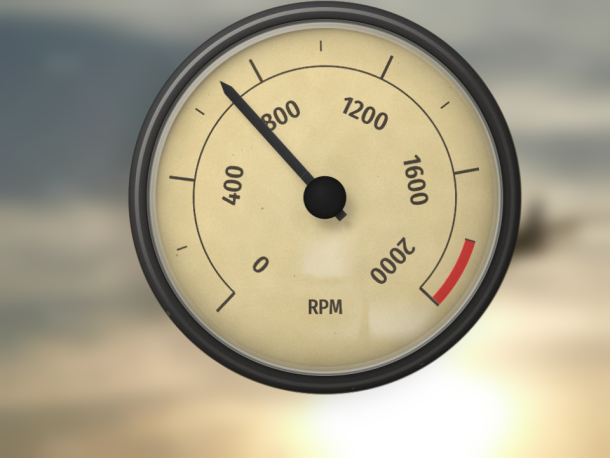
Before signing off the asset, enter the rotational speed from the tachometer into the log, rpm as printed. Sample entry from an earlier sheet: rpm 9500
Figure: rpm 700
